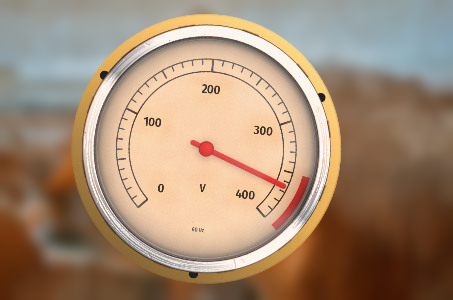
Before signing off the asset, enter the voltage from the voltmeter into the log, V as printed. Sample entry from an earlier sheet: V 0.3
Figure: V 365
